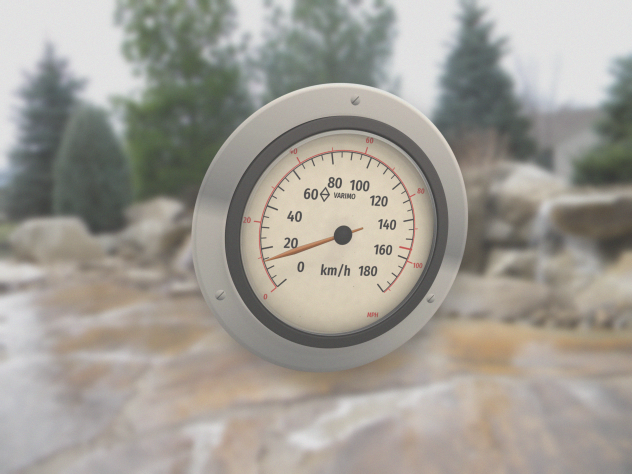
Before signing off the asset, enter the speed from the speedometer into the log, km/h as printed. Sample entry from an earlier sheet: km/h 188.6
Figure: km/h 15
